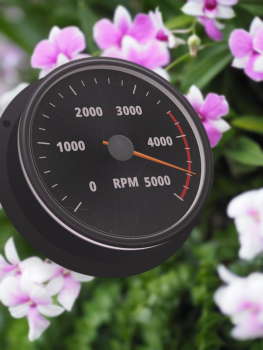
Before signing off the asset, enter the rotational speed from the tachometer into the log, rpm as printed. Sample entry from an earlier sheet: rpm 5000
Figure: rpm 4600
